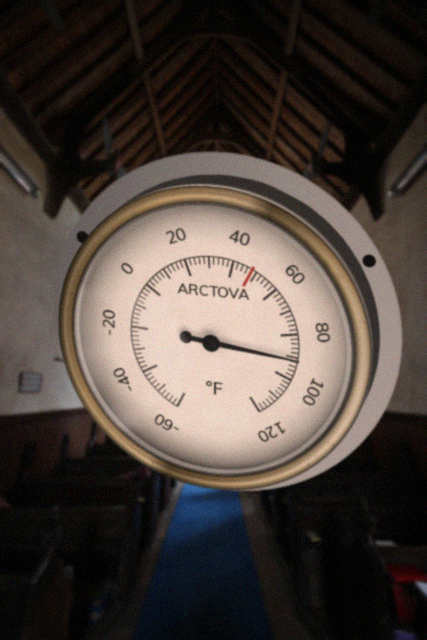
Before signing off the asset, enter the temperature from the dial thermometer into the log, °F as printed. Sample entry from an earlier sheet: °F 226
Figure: °F 90
